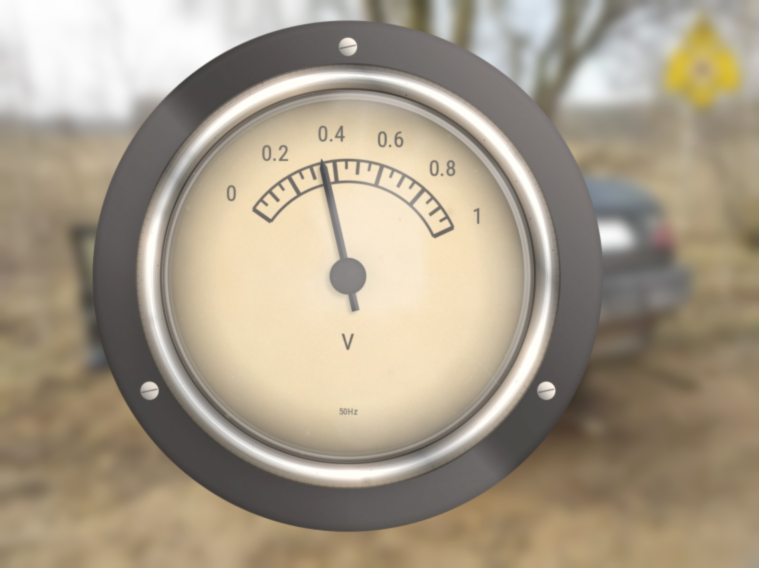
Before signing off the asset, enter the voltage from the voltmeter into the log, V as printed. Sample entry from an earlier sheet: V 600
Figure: V 0.35
